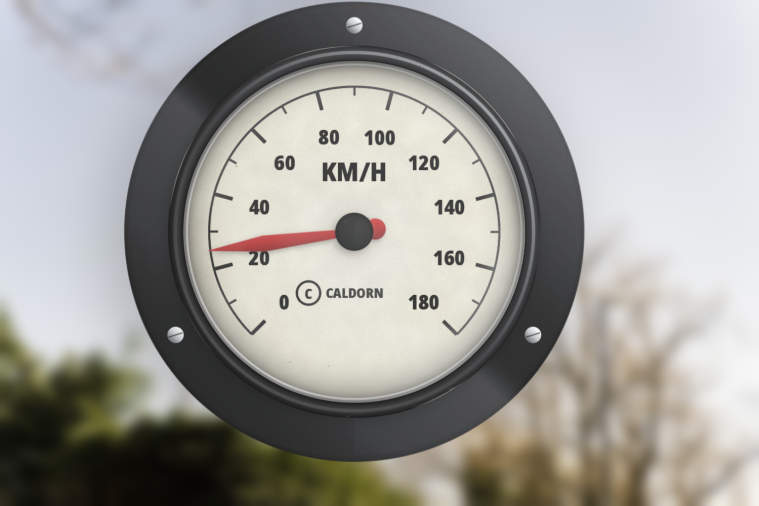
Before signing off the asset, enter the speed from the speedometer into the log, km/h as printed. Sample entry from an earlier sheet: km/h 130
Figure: km/h 25
